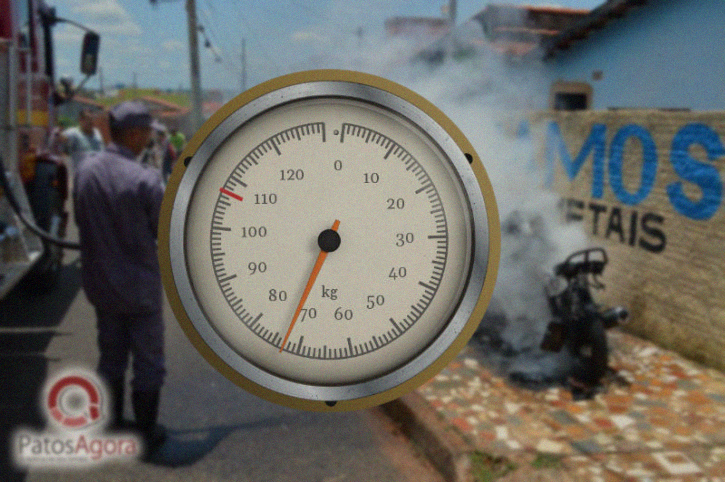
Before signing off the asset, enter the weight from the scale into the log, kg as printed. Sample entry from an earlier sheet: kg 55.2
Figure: kg 73
